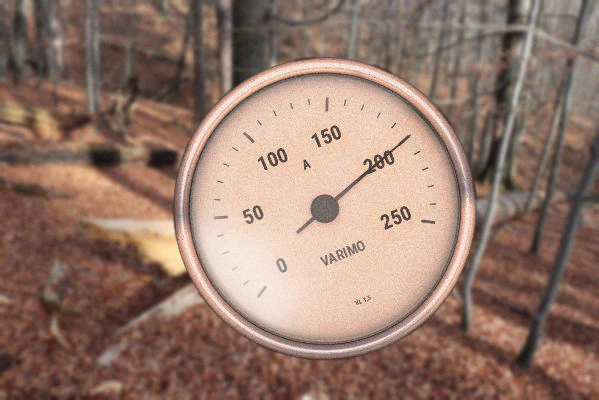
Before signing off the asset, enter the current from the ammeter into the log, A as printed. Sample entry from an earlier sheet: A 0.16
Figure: A 200
